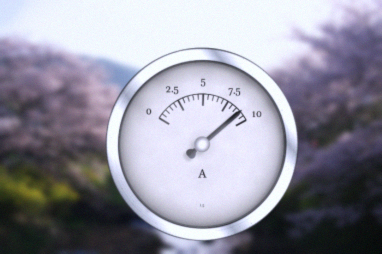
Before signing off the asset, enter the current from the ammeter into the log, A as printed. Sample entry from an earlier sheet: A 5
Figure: A 9
